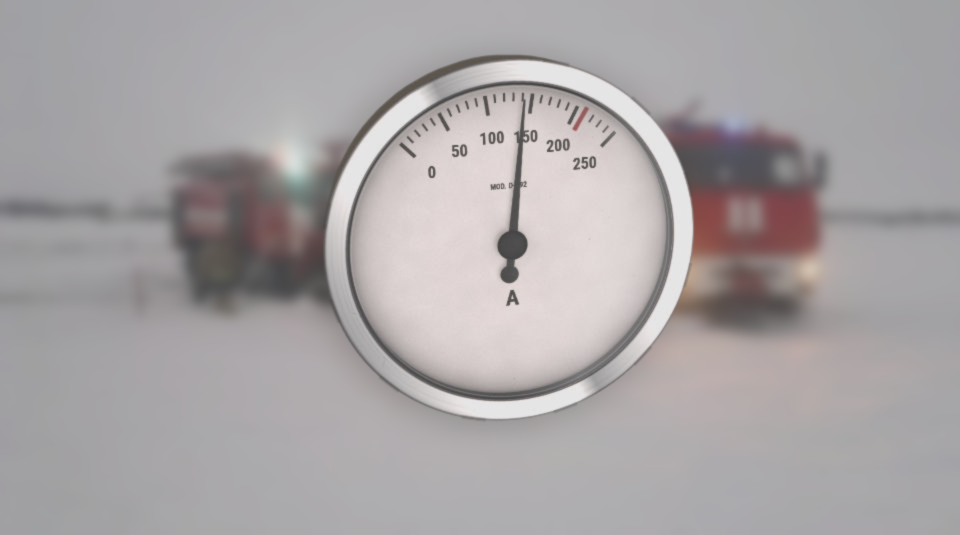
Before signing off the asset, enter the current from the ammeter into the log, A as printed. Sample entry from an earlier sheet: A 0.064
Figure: A 140
